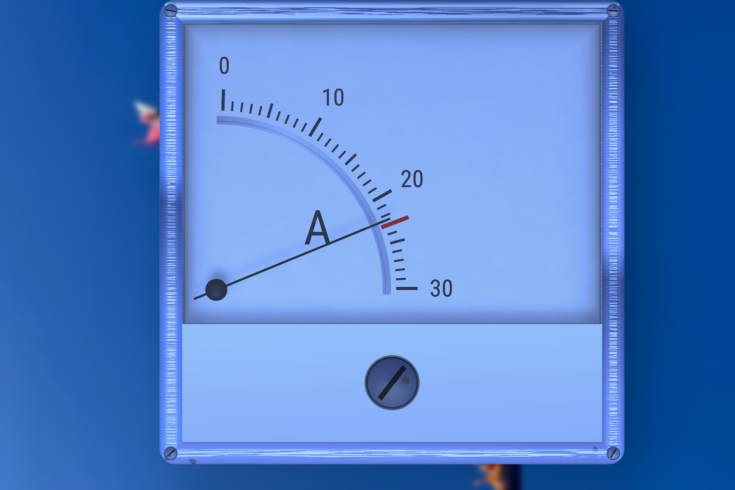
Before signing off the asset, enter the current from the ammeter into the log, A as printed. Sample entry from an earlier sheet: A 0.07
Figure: A 22.5
